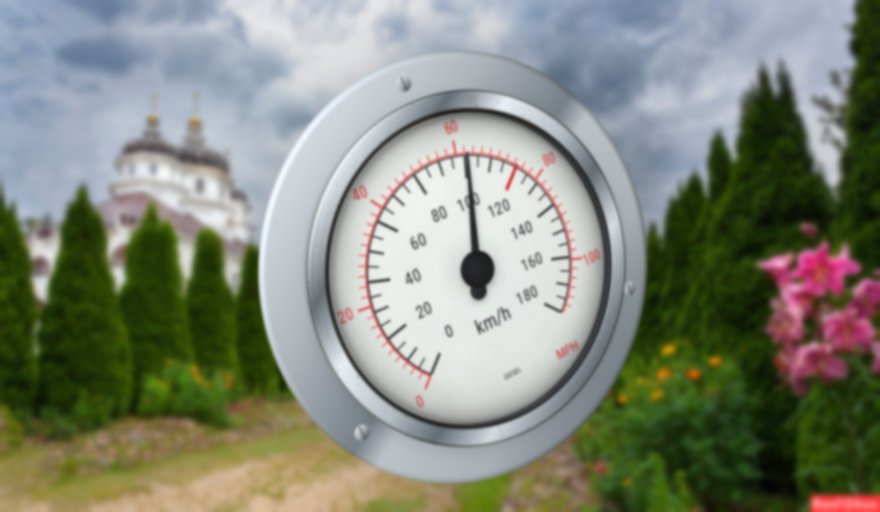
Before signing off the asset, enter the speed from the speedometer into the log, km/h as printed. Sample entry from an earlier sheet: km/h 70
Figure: km/h 100
